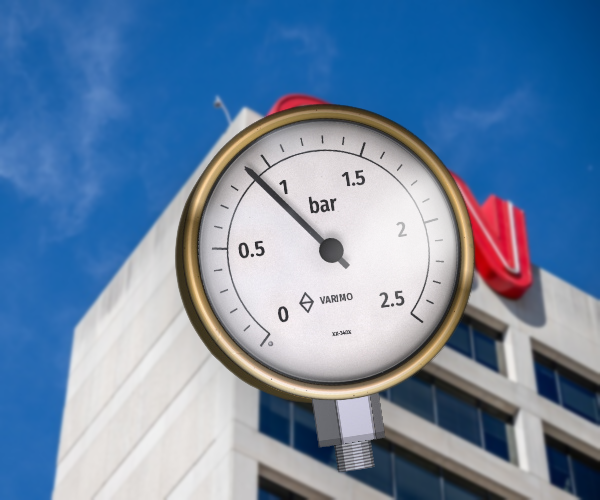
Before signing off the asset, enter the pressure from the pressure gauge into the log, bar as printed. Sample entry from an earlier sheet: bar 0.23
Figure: bar 0.9
